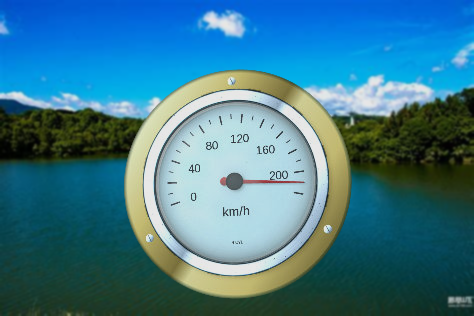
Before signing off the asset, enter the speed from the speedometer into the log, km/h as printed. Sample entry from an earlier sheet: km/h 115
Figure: km/h 210
